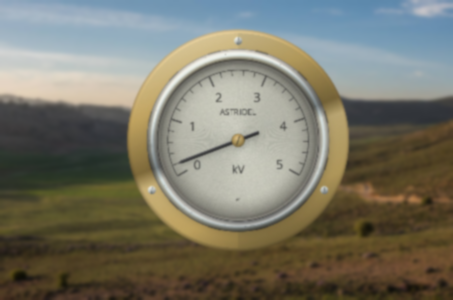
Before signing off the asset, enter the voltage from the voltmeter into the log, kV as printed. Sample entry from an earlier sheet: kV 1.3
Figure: kV 0.2
